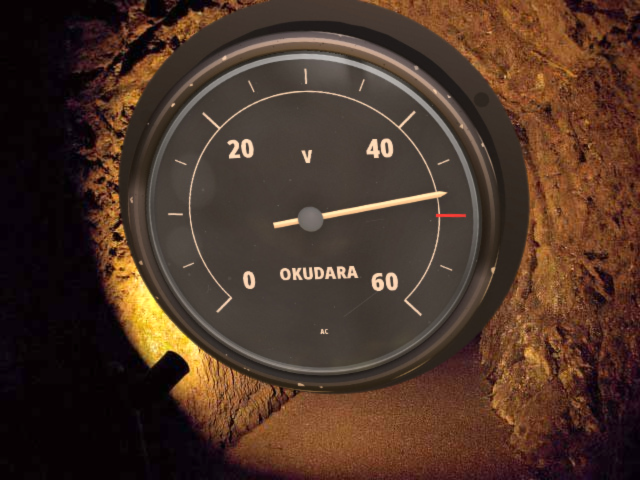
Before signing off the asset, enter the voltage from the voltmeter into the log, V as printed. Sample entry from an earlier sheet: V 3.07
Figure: V 47.5
